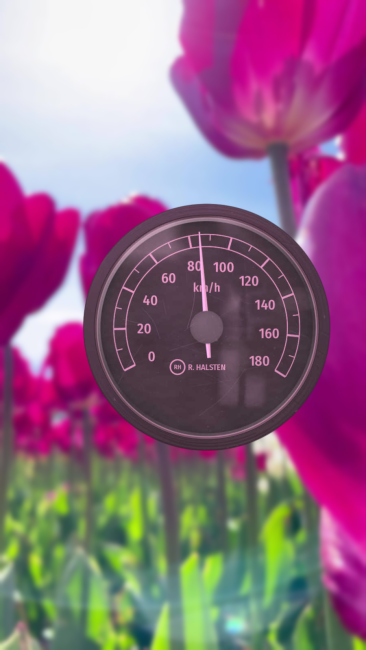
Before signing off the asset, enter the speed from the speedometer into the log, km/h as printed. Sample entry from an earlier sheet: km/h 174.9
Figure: km/h 85
